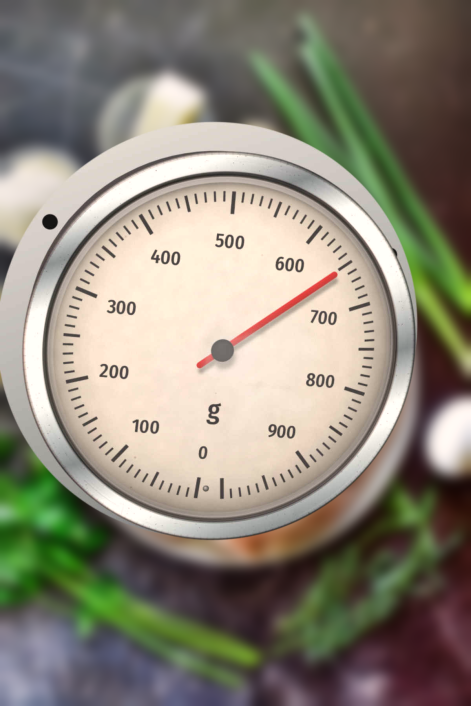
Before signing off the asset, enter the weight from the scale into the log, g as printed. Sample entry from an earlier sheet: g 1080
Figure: g 650
